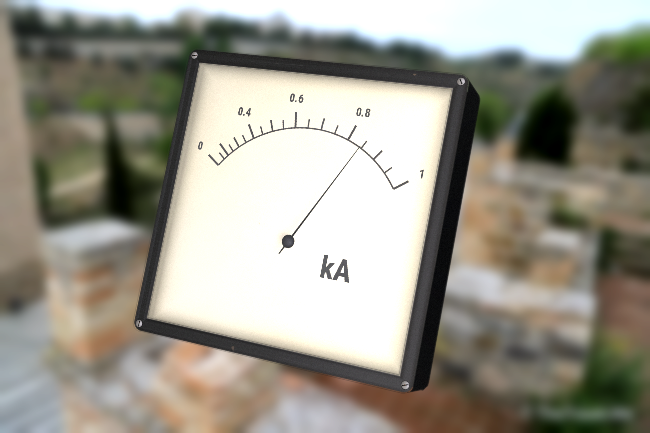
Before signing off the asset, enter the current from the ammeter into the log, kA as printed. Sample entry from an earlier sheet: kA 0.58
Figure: kA 0.85
